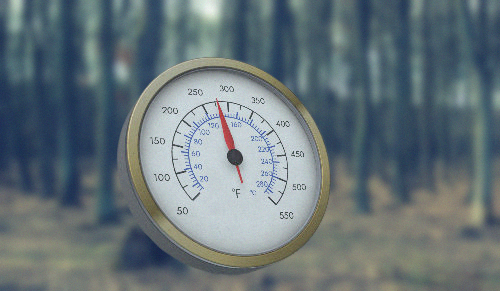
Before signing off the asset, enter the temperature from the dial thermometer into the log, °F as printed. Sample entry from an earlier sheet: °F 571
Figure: °F 275
